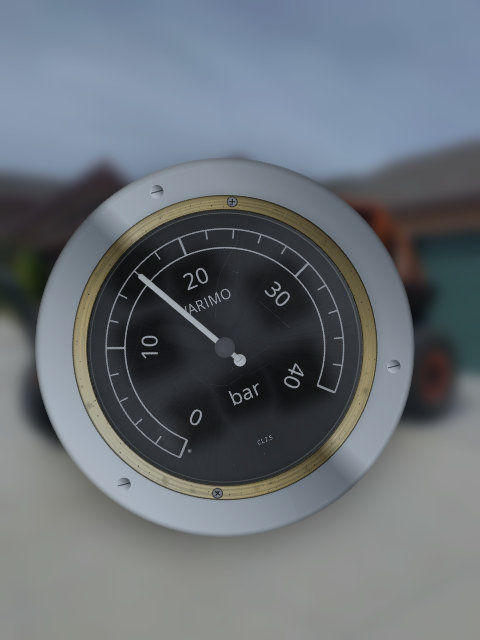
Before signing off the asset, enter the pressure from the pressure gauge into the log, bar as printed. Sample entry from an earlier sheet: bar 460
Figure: bar 16
